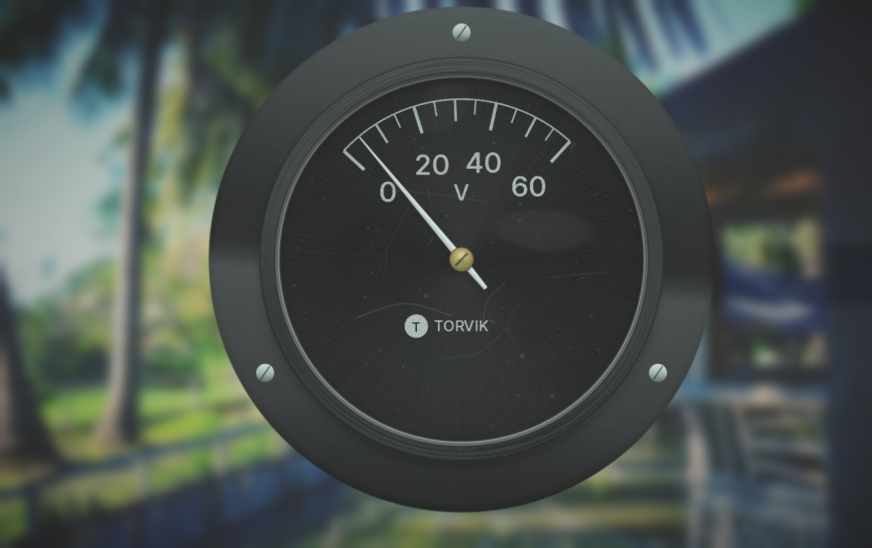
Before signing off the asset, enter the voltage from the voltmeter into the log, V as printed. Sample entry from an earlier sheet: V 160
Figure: V 5
